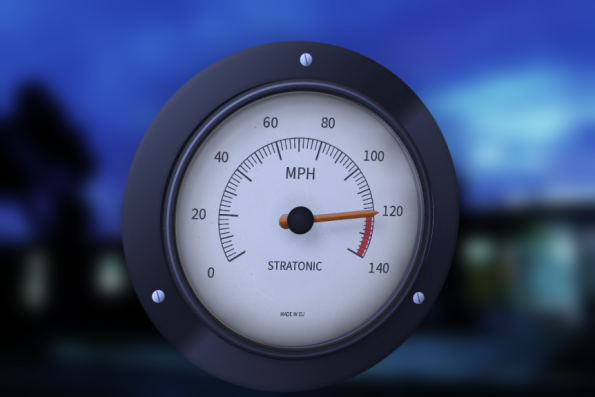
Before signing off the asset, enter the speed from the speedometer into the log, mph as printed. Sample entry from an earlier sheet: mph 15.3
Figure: mph 120
